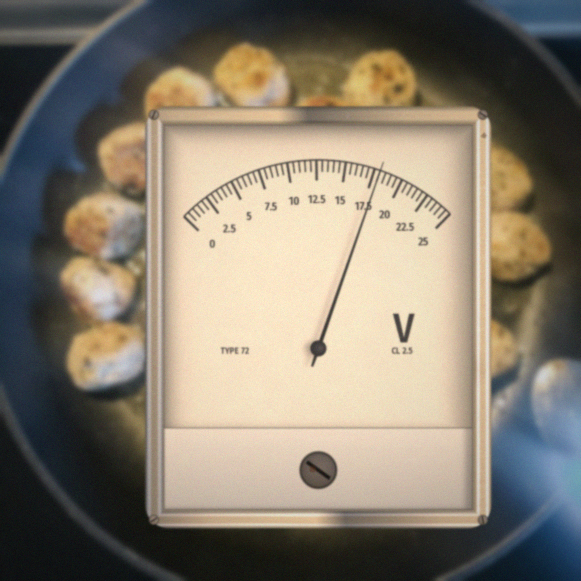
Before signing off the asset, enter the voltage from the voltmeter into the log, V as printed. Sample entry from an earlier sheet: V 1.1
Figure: V 18
